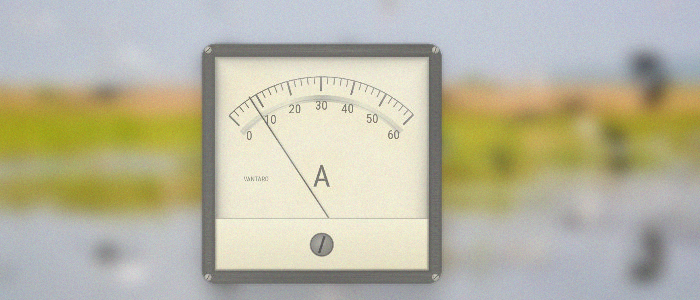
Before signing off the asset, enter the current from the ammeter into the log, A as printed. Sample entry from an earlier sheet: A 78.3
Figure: A 8
